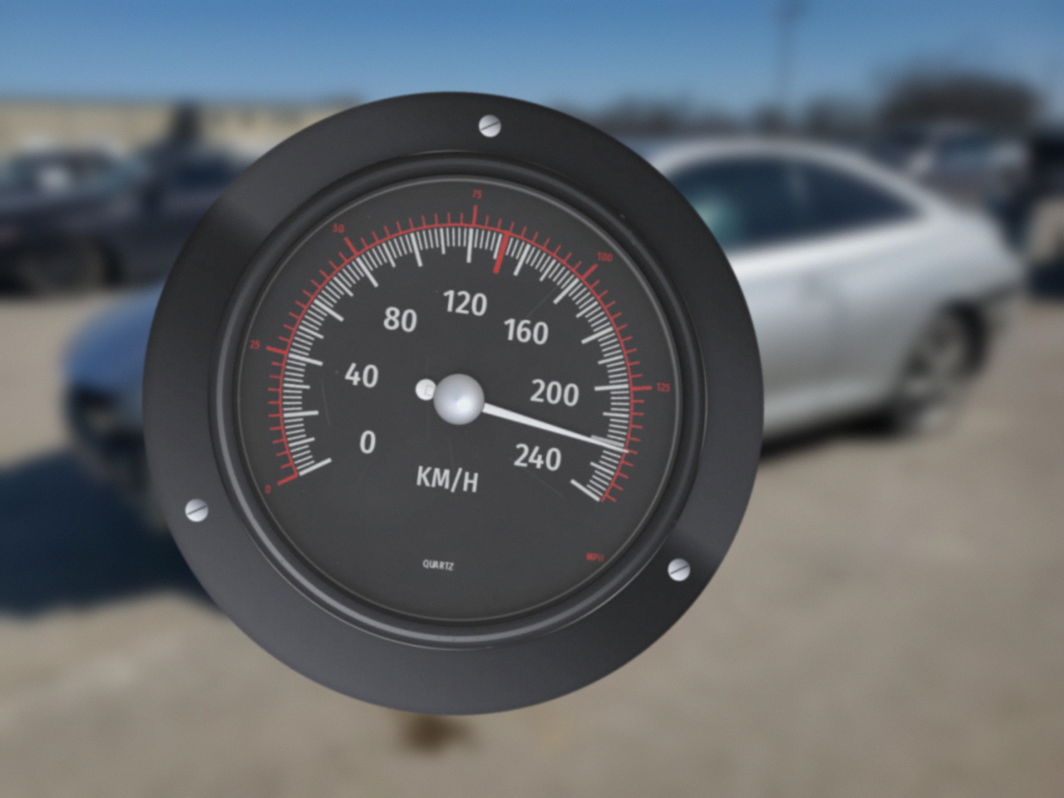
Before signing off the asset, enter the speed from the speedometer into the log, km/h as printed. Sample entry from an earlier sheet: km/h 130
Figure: km/h 222
